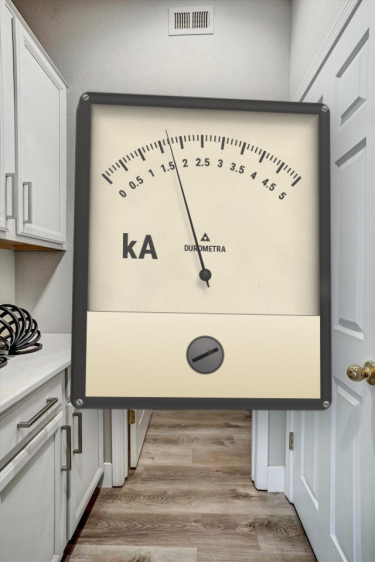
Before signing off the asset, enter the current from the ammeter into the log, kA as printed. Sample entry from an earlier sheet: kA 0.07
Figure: kA 1.7
